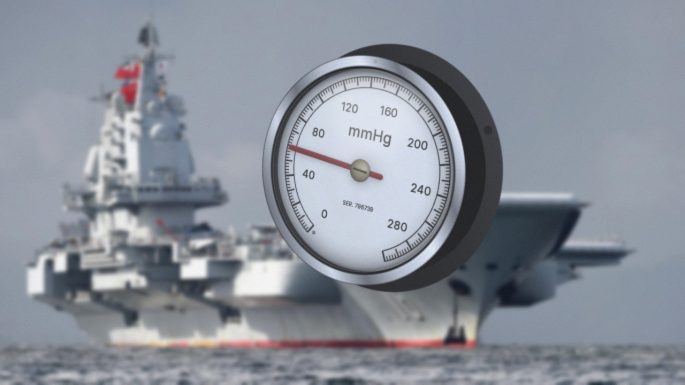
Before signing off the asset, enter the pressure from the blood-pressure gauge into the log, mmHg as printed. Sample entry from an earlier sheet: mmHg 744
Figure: mmHg 60
